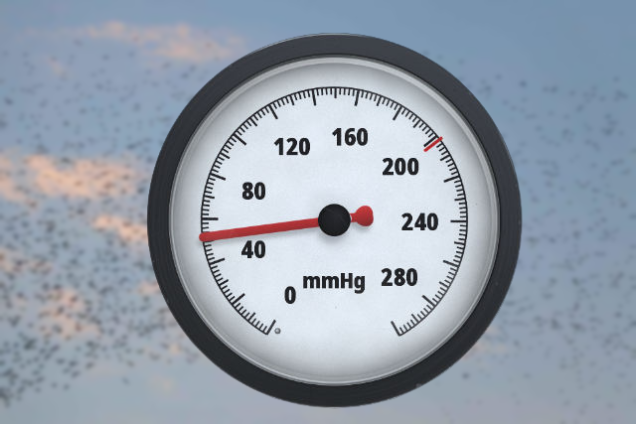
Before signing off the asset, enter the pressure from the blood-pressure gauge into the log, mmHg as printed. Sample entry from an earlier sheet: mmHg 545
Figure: mmHg 52
